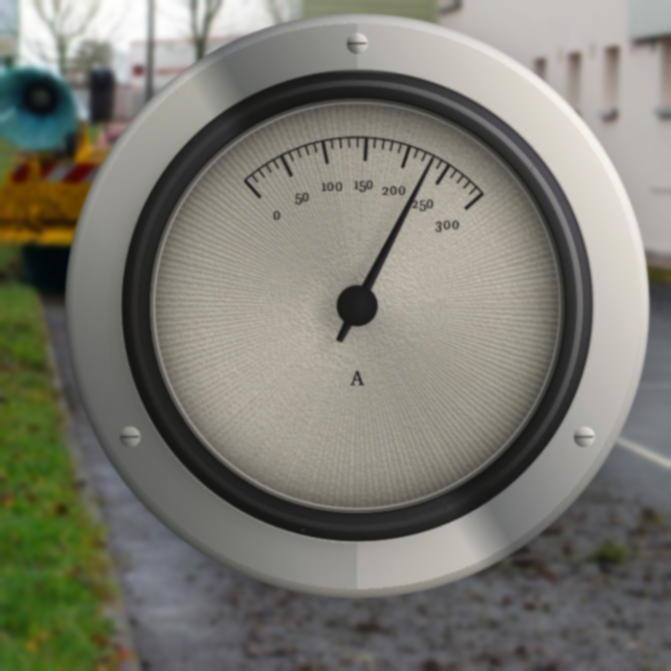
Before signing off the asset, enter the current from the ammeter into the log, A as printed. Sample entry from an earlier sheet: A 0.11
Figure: A 230
